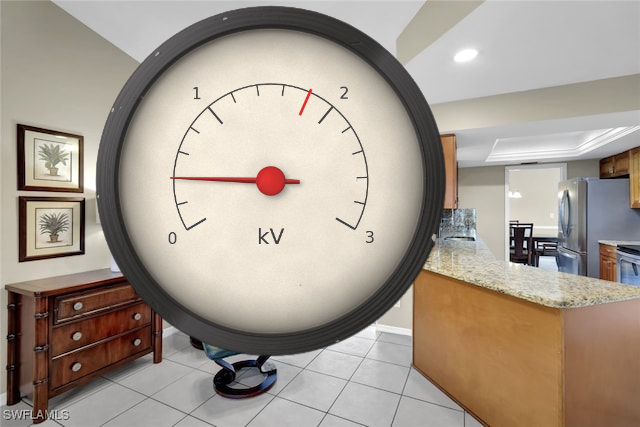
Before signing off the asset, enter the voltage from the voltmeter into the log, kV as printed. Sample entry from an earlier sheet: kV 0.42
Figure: kV 0.4
